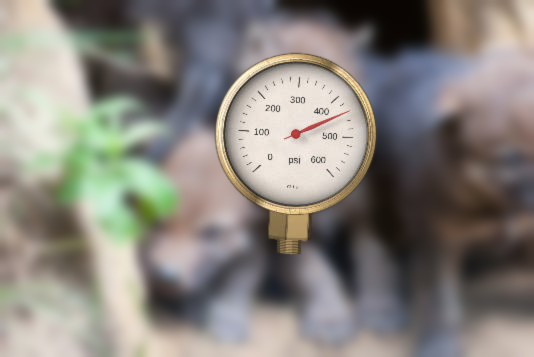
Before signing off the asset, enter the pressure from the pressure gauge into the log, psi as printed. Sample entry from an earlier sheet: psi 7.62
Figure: psi 440
